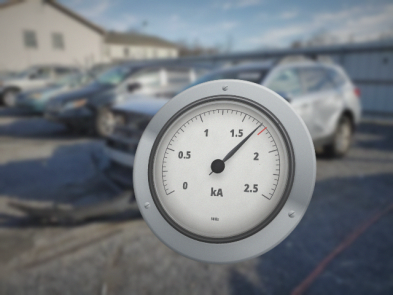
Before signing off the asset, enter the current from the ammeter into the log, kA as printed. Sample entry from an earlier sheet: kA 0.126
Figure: kA 1.7
